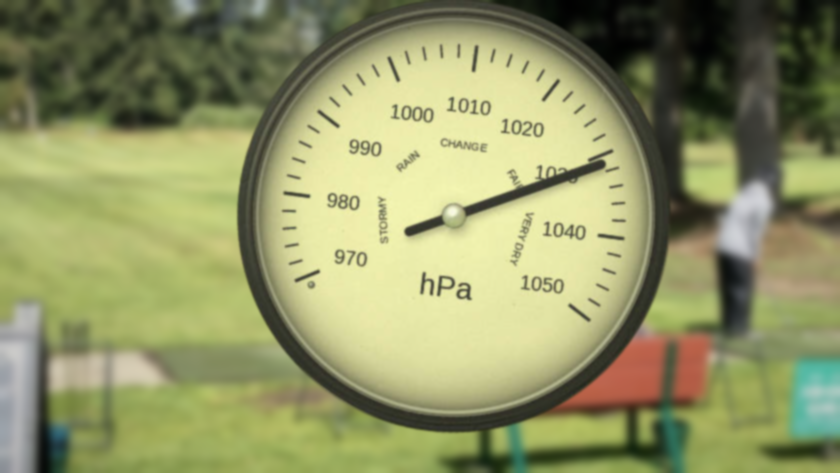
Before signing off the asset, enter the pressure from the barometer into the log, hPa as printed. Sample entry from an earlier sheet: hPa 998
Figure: hPa 1031
